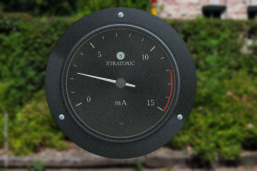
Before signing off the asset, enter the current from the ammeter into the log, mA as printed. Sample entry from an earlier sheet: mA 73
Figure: mA 2.5
